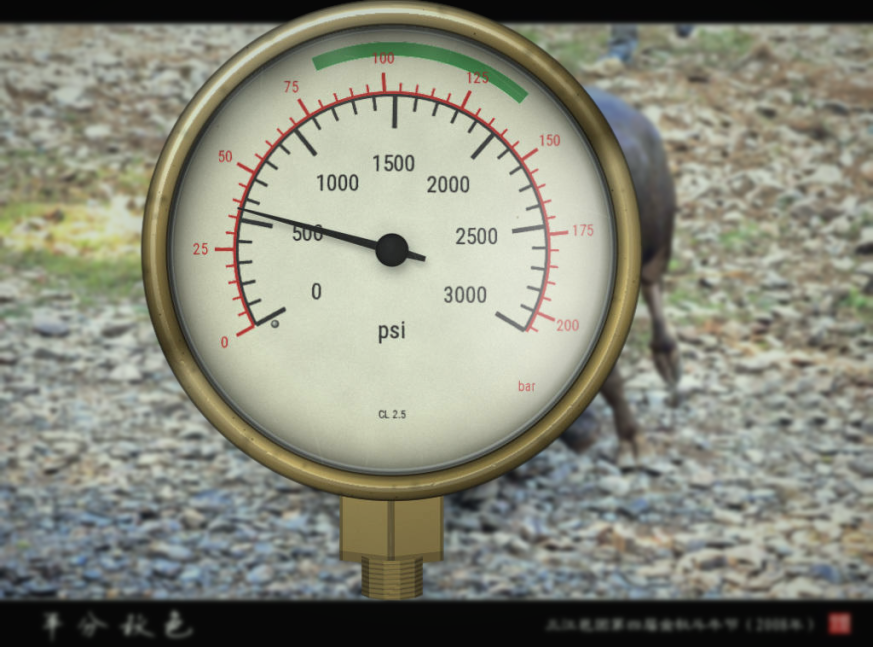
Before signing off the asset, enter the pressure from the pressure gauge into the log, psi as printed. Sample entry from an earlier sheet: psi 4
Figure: psi 550
